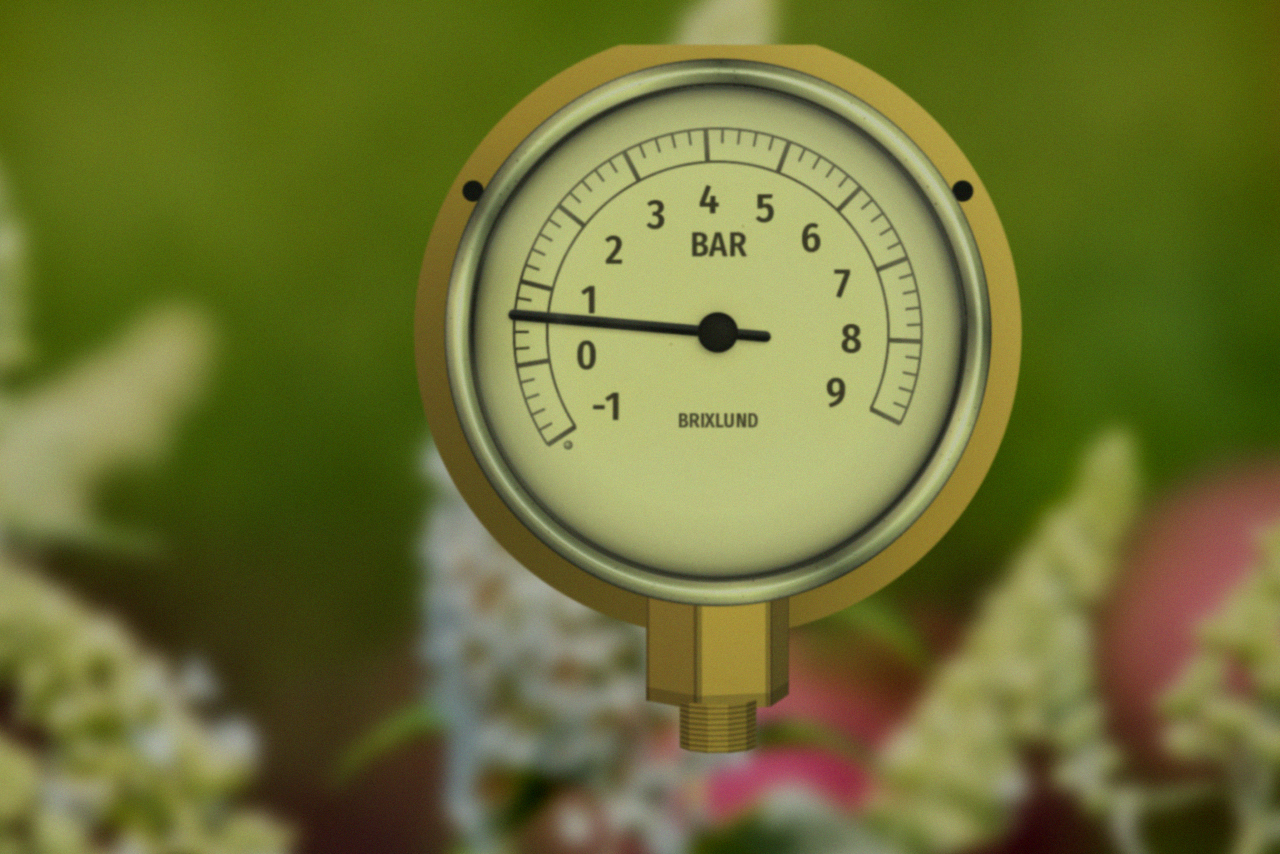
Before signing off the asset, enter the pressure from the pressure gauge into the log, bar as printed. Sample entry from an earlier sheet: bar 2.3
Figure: bar 0.6
